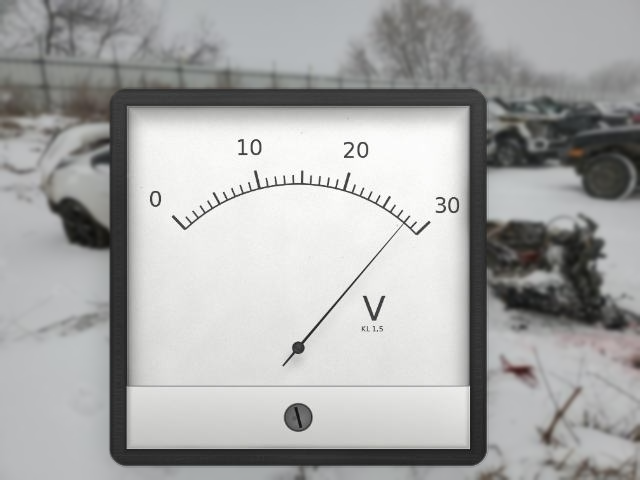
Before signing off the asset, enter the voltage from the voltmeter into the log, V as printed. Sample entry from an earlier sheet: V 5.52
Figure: V 28
